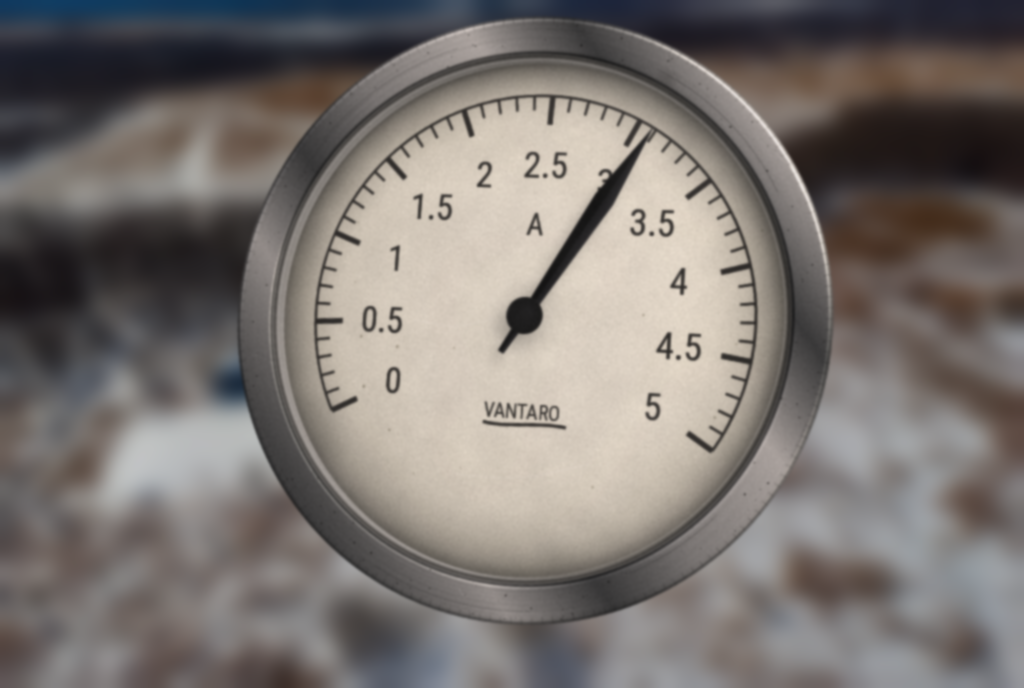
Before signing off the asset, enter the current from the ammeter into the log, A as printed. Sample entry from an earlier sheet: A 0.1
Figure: A 3.1
